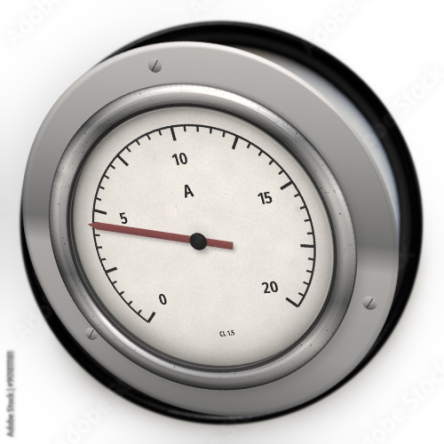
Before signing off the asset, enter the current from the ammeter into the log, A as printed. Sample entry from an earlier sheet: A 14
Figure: A 4.5
